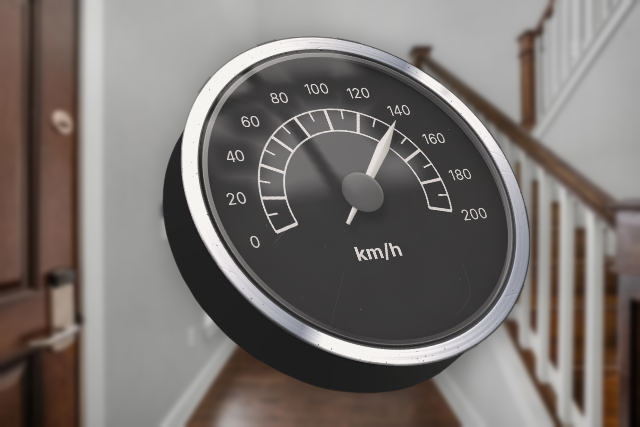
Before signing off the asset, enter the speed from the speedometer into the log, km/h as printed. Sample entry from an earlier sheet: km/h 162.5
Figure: km/h 140
